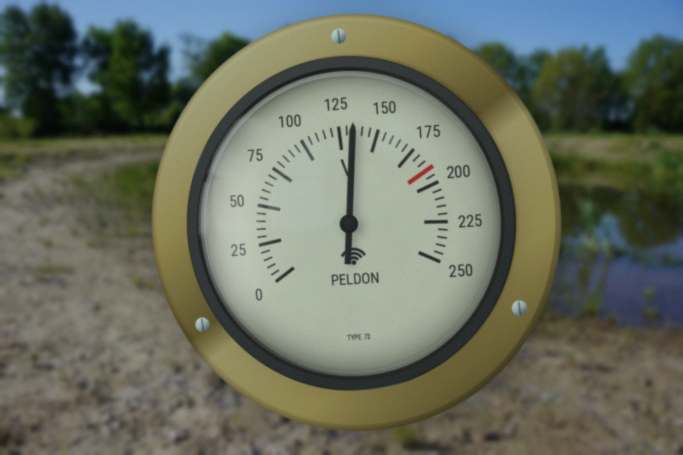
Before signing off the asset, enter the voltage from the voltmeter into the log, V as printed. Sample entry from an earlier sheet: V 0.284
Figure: V 135
